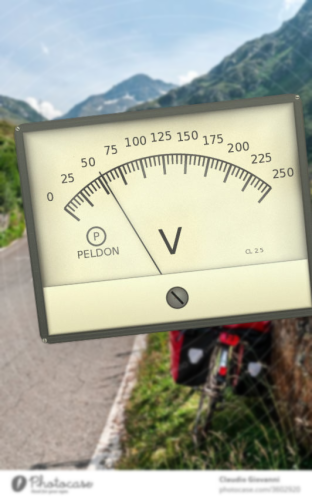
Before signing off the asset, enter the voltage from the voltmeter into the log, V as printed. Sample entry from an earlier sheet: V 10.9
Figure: V 55
